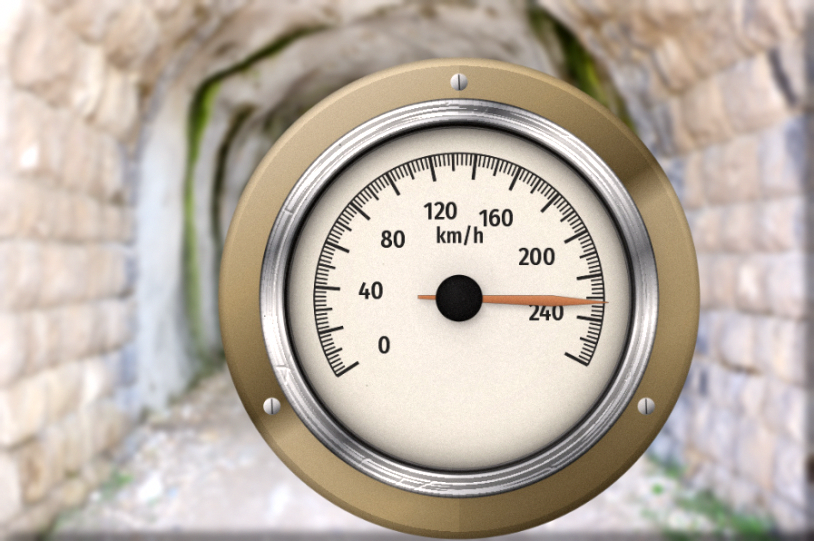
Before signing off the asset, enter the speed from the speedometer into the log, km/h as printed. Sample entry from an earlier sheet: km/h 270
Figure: km/h 232
